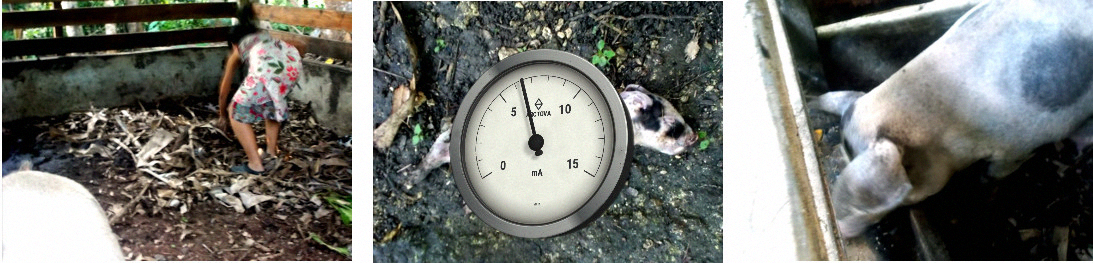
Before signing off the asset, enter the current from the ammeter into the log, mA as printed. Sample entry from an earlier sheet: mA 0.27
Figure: mA 6.5
